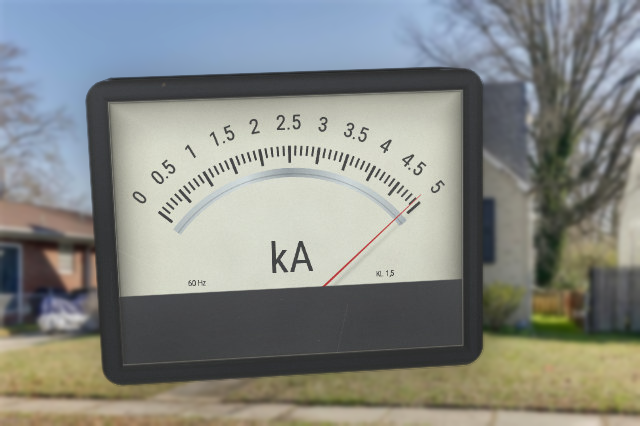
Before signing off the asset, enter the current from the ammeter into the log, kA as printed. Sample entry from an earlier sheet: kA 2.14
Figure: kA 4.9
